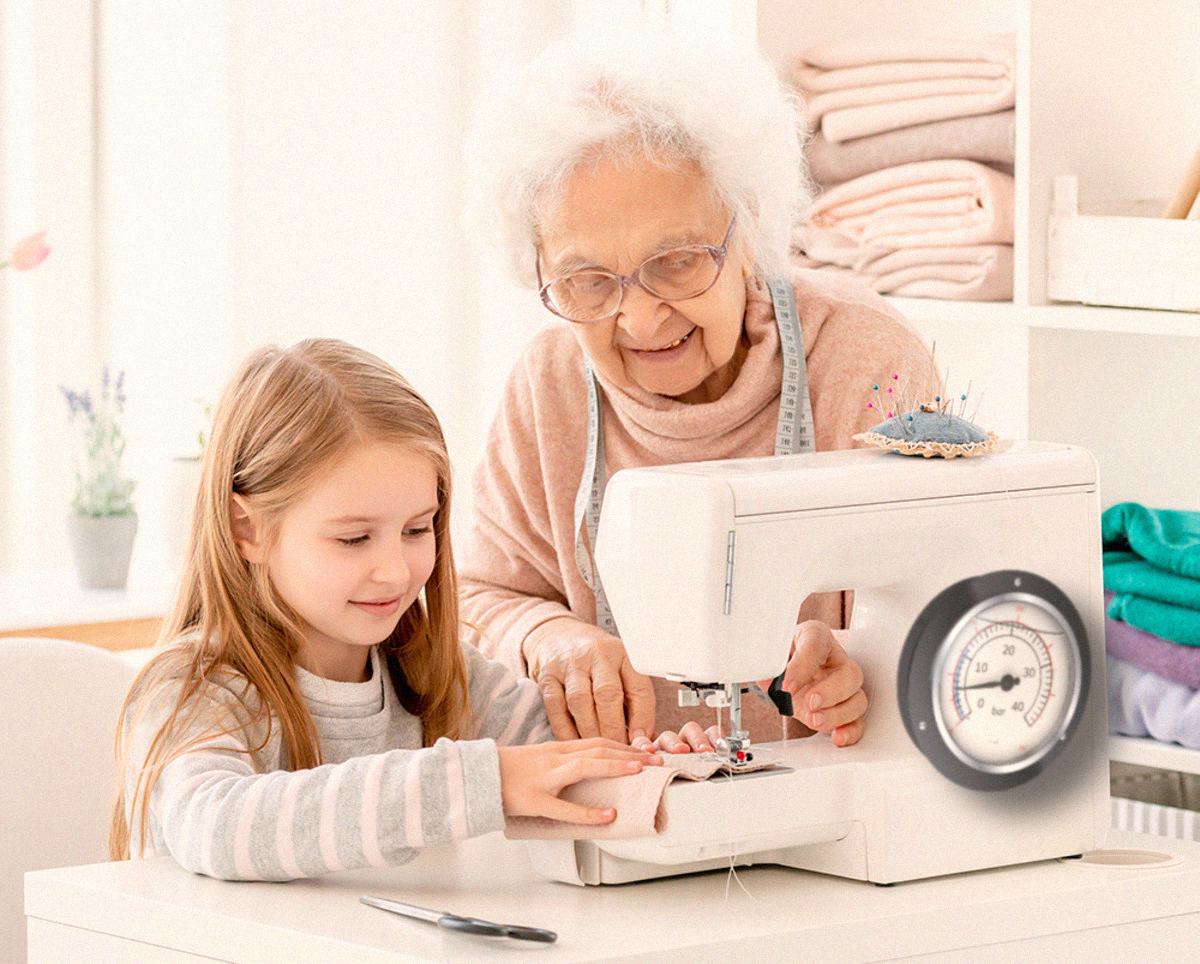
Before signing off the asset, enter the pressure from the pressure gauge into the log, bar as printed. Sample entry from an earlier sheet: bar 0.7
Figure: bar 5
